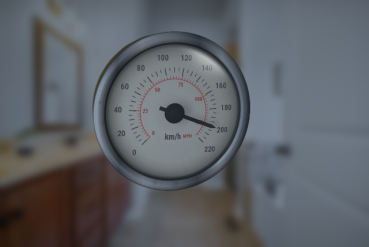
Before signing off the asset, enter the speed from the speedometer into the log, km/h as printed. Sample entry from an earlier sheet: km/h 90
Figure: km/h 200
